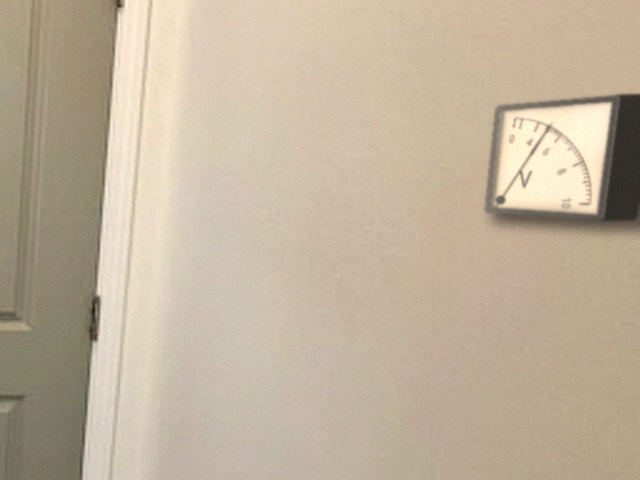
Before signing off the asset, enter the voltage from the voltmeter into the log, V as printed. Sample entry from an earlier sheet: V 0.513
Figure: V 5
